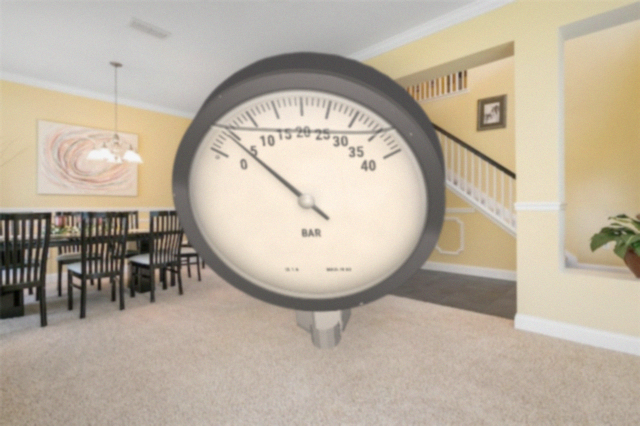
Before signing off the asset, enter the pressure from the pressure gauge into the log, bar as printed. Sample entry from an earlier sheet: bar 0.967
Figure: bar 5
